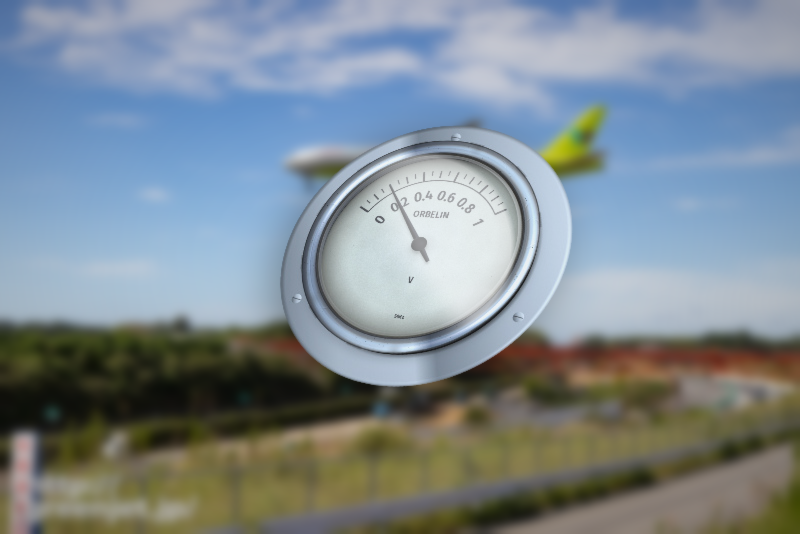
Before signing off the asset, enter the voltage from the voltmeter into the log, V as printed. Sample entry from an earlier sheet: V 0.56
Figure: V 0.2
